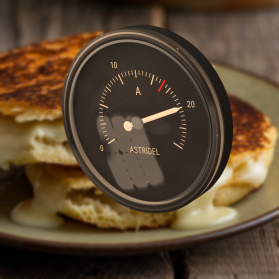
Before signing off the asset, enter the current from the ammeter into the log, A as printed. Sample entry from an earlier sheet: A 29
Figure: A 20
